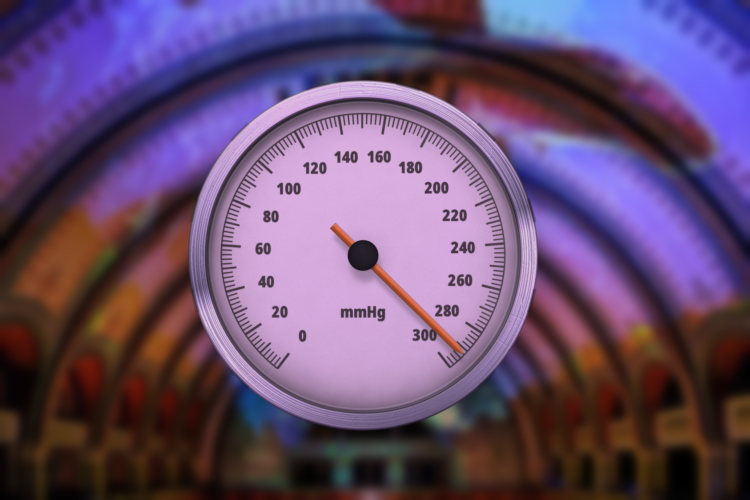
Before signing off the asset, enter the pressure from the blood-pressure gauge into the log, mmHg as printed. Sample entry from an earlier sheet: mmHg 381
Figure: mmHg 292
